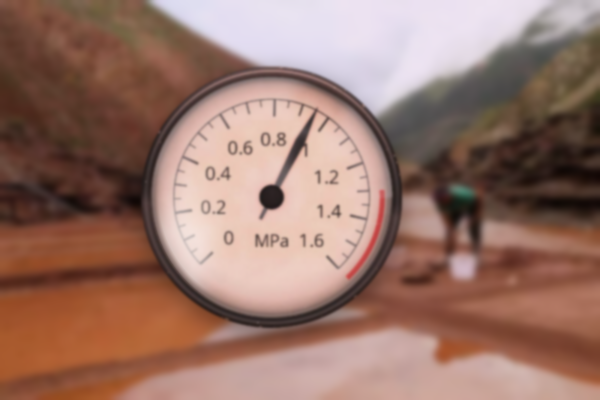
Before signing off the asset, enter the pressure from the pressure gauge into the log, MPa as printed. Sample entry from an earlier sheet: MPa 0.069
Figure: MPa 0.95
